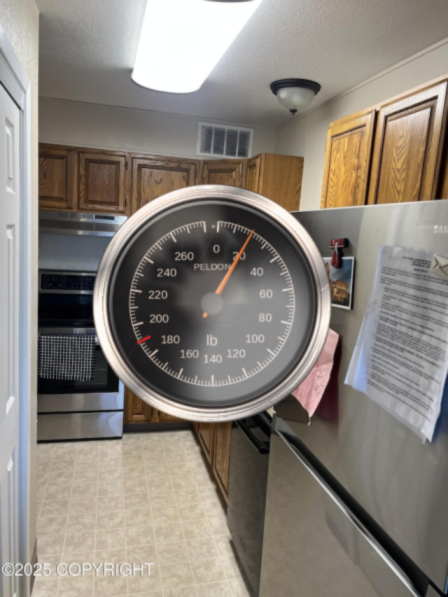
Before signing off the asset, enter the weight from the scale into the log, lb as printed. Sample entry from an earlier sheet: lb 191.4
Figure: lb 20
